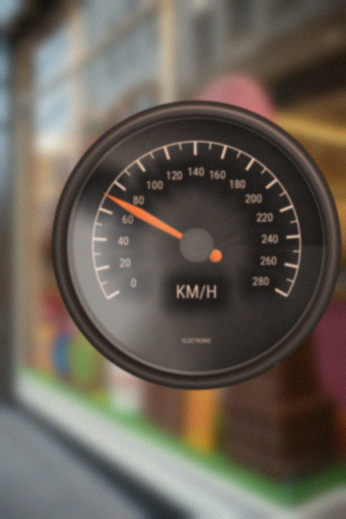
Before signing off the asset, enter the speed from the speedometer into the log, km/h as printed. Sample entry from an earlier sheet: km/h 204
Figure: km/h 70
